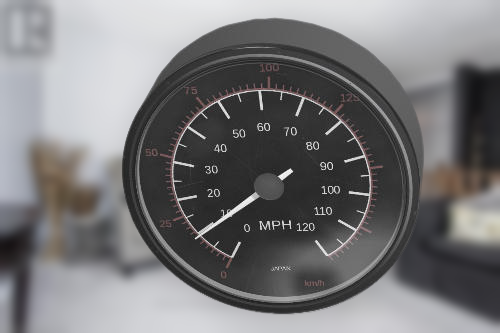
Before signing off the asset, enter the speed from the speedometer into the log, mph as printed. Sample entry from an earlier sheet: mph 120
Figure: mph 10
